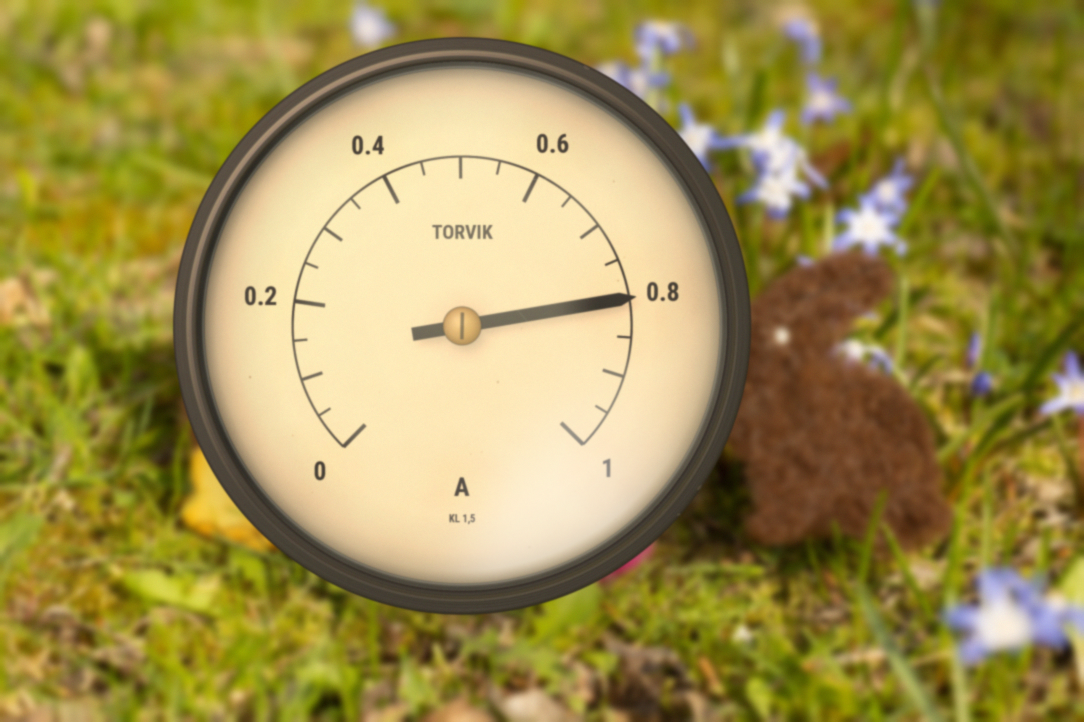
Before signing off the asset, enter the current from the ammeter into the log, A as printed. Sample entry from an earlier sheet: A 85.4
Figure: A 0.8
